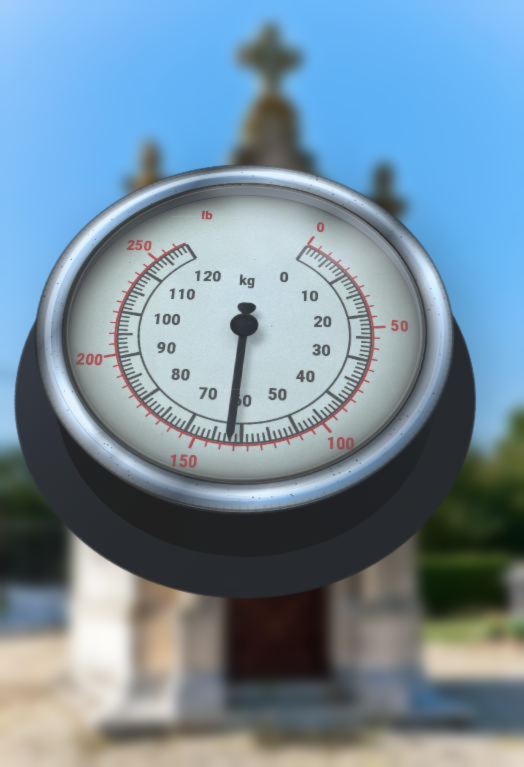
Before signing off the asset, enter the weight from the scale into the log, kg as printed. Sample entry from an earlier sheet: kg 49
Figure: kg 62
